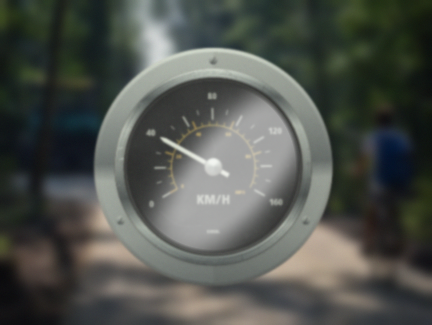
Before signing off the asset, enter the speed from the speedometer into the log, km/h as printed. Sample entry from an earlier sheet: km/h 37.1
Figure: km/h 40
